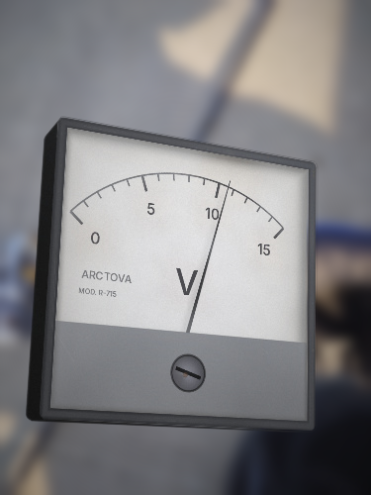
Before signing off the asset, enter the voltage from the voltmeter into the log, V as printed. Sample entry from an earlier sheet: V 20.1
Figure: V 10.5
